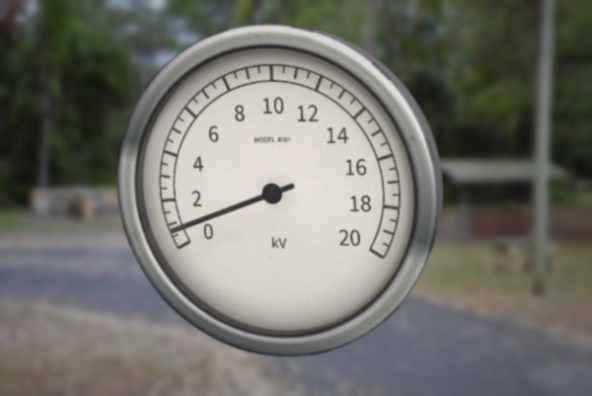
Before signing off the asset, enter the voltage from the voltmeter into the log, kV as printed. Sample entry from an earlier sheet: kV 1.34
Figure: kV 0.75
